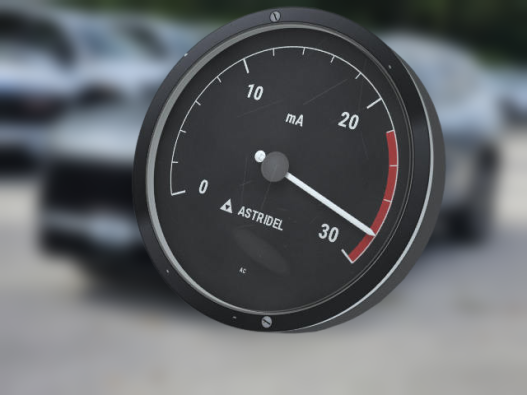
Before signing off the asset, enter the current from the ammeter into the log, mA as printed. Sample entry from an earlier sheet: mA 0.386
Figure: mA 28
